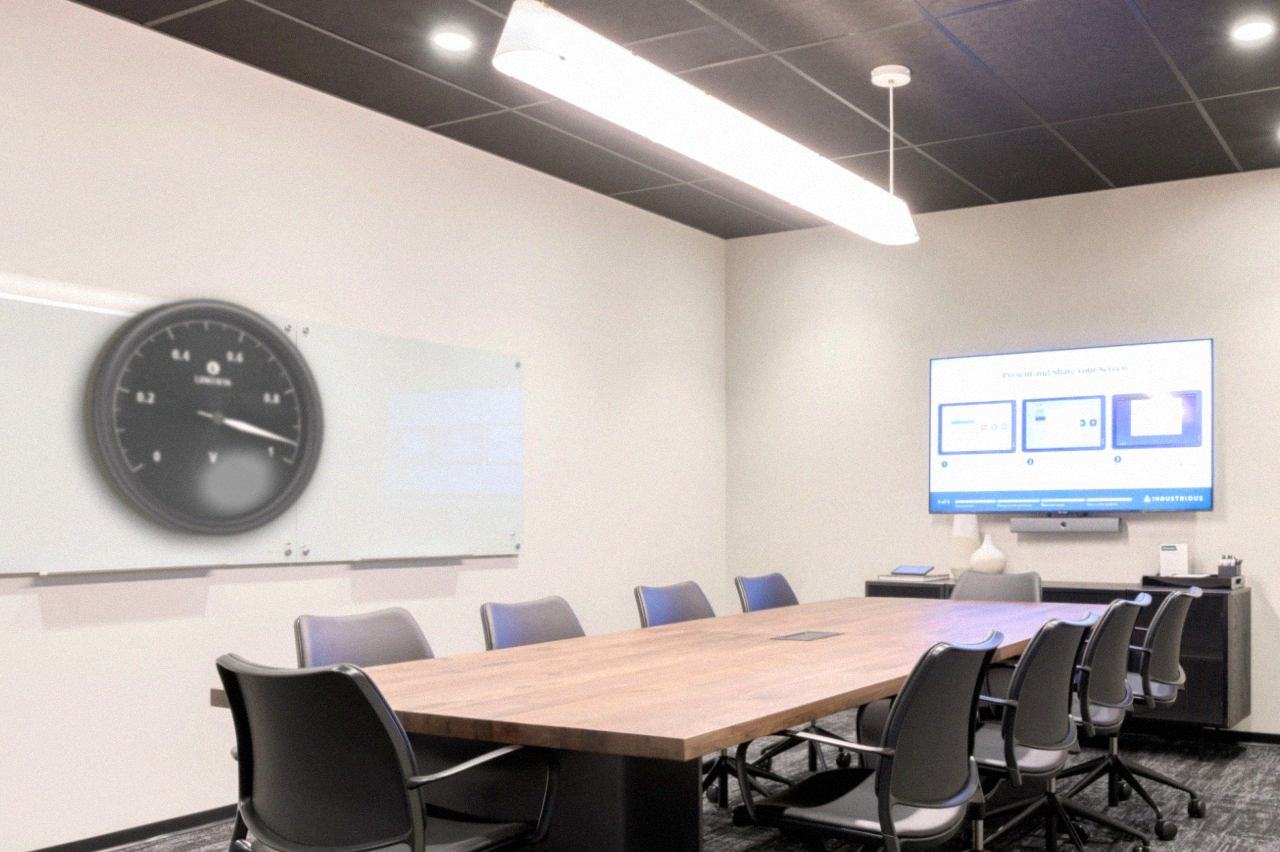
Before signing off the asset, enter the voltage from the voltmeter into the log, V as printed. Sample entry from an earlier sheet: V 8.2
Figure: V 0.95
